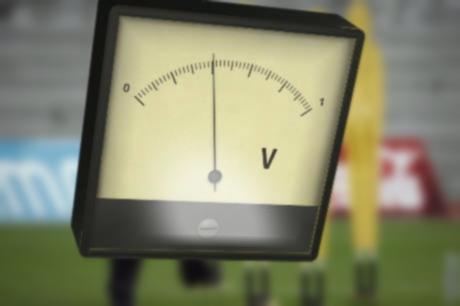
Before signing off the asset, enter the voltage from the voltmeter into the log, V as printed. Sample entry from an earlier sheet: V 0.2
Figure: V 0.4
